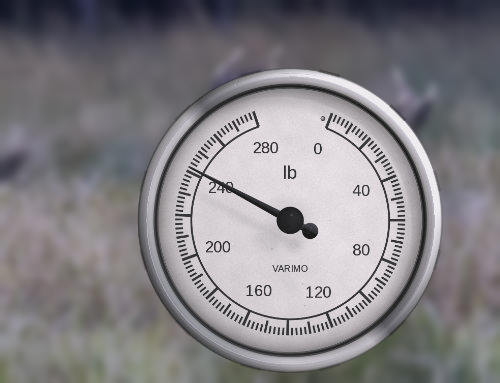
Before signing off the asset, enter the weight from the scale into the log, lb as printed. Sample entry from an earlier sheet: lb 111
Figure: lb 242
